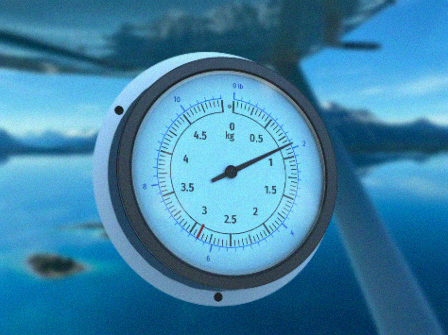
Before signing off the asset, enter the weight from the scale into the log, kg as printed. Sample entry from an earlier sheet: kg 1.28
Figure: kg 0.85
